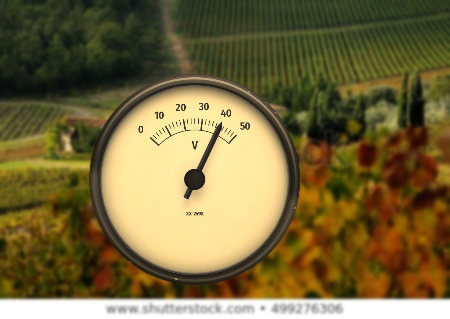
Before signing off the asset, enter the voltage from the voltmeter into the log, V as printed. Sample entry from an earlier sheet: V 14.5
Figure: V 40
